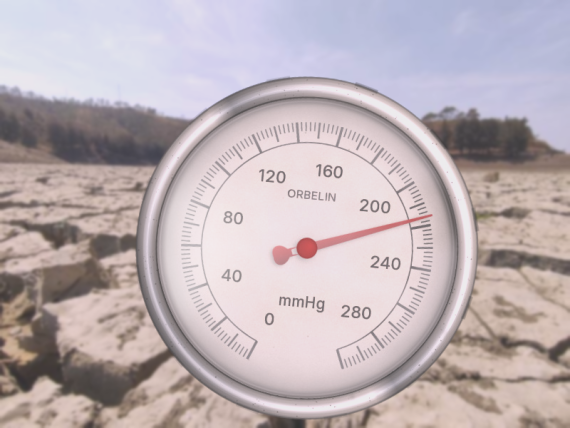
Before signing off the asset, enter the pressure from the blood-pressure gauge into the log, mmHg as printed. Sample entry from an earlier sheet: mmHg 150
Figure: mmHg 216
